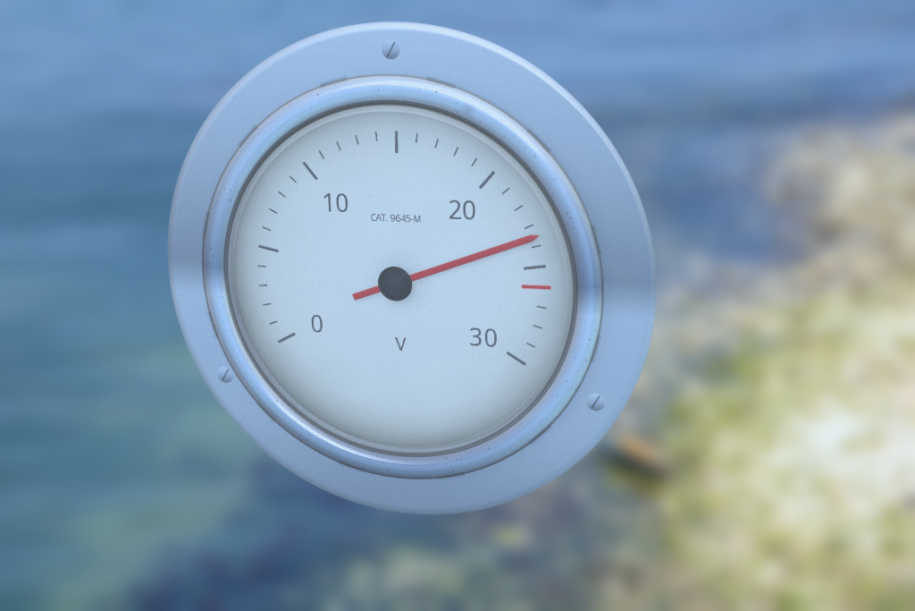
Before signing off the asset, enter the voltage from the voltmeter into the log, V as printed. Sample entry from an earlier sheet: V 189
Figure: V 23.5
